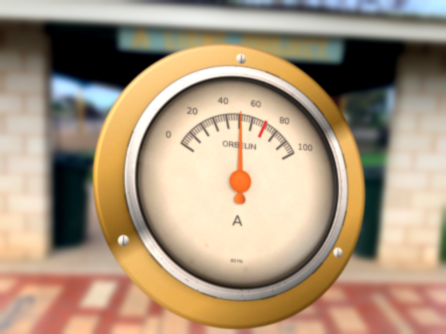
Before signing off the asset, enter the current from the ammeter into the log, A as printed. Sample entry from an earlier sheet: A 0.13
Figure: A 50
